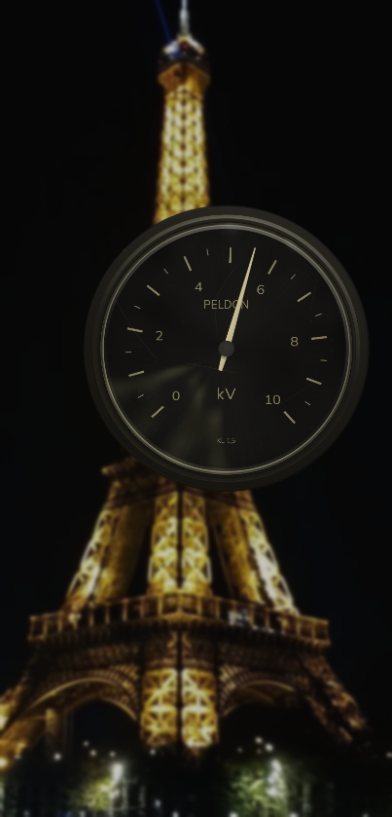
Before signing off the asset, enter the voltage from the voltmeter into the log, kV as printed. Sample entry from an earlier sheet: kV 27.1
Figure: kV 5.5
